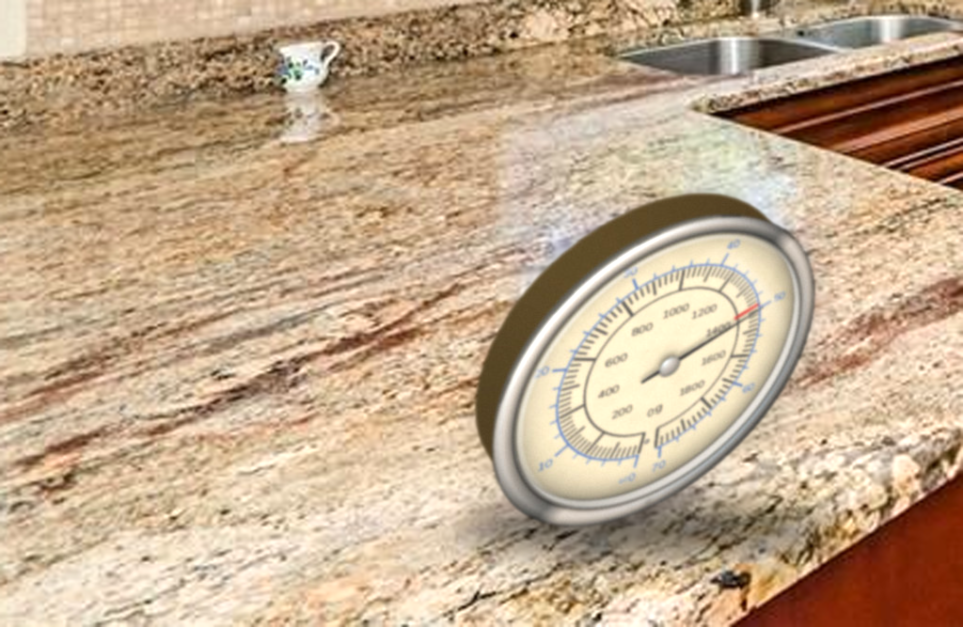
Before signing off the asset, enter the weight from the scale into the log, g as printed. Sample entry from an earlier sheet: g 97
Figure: g 1400
